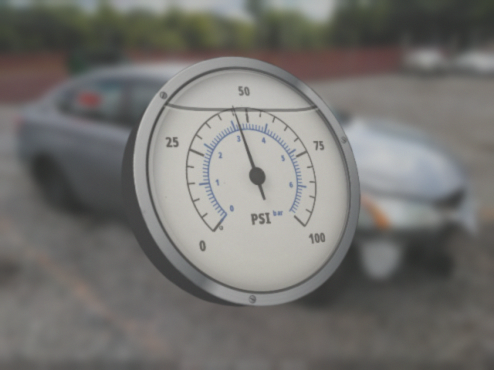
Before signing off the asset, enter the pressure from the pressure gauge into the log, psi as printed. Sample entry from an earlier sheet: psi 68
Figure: psi 45
